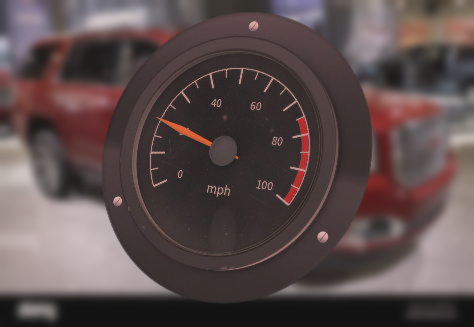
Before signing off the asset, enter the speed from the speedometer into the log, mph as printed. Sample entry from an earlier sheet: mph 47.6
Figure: mph 20
